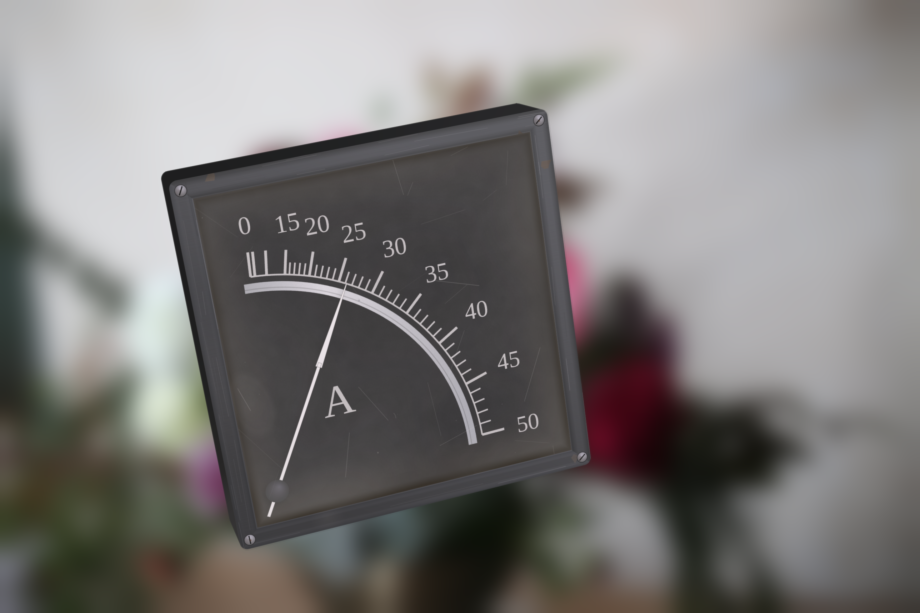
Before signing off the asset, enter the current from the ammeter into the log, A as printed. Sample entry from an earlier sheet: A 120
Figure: A 26
